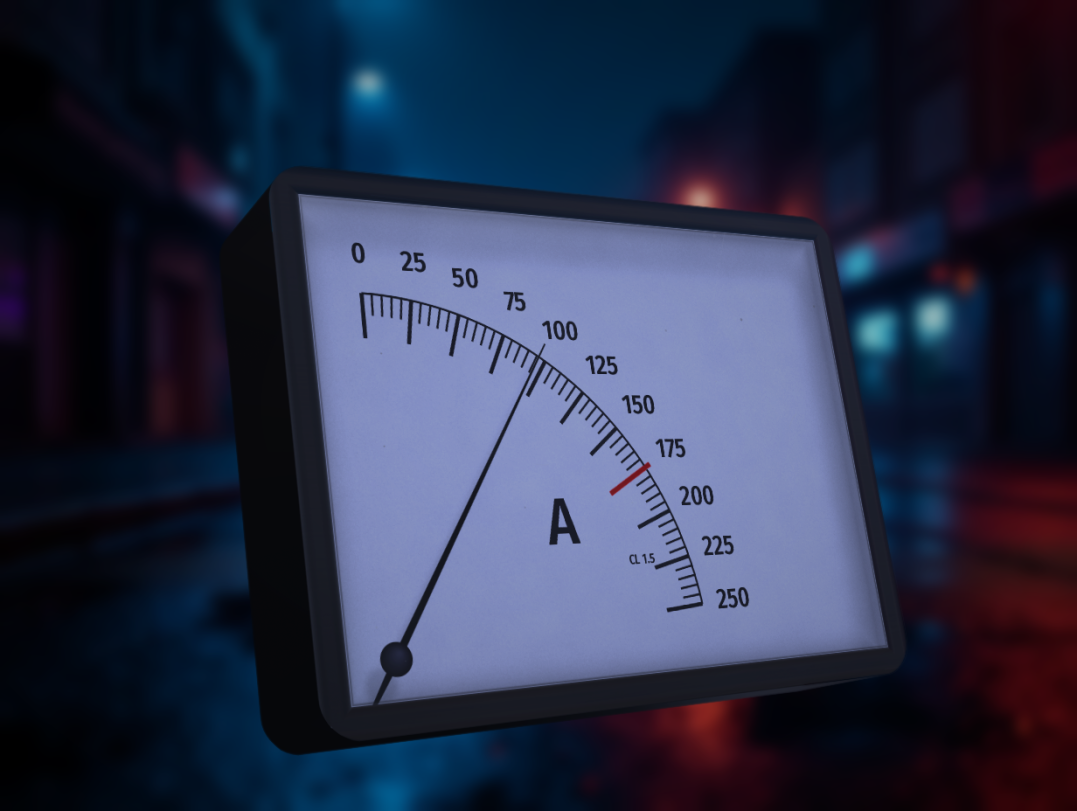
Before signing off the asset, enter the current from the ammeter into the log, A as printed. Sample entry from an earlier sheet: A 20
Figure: A 95
